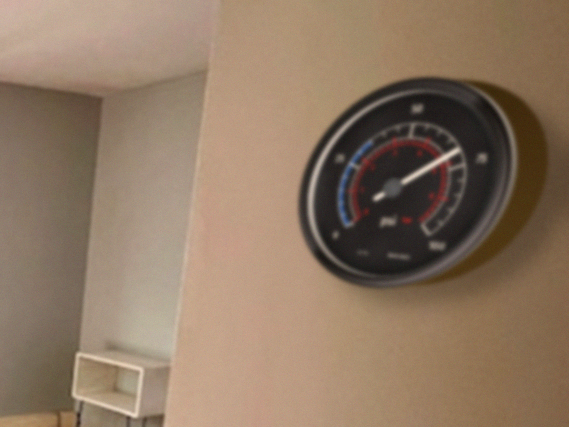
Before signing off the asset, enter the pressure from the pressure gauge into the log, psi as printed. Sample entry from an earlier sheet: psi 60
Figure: psi 70
